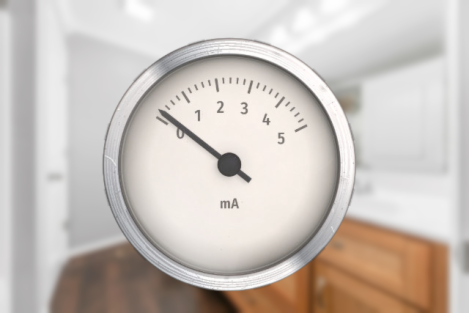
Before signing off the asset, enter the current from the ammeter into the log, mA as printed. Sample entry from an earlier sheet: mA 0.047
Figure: mA 0.2
